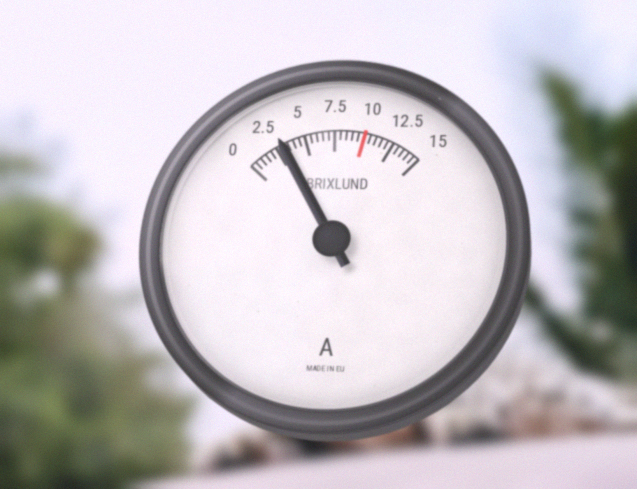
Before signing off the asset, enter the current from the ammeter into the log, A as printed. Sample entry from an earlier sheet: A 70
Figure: A 3
